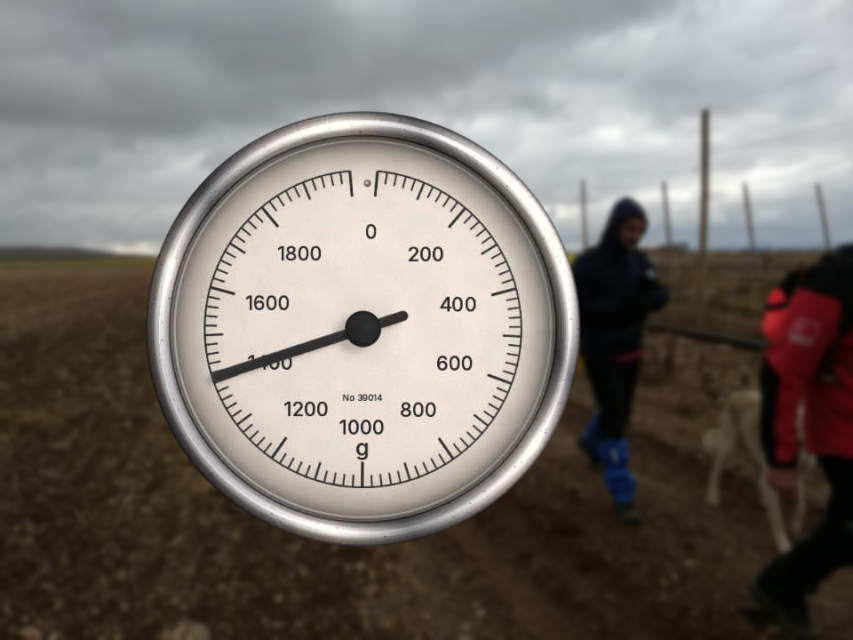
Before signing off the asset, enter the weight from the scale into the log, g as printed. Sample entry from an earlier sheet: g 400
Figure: g 1410
